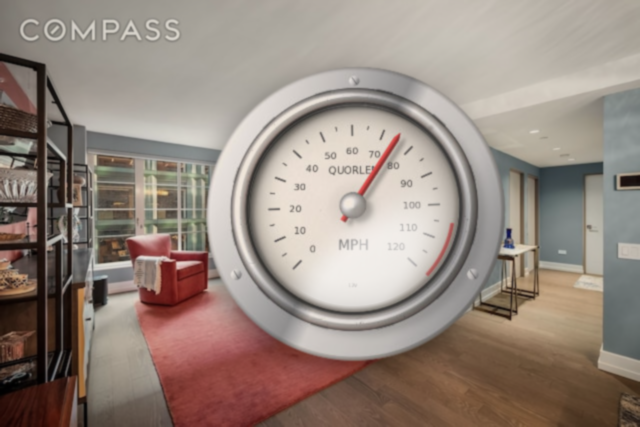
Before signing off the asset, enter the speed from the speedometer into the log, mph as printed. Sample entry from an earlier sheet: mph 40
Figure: mph 75
